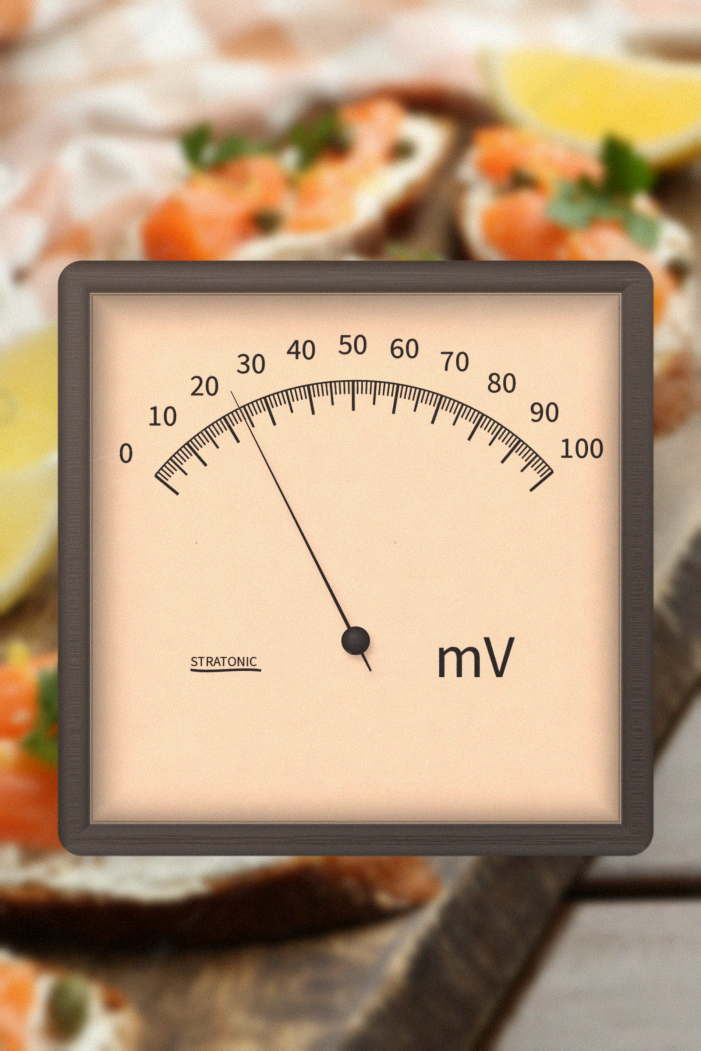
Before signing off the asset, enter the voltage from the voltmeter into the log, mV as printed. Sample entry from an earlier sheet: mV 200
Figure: mV 24
